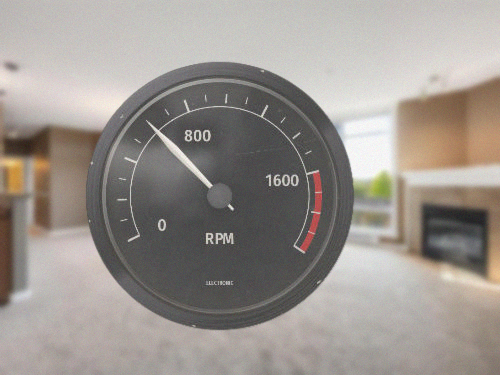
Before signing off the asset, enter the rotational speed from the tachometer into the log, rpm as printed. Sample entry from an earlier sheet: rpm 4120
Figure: rpm 600
